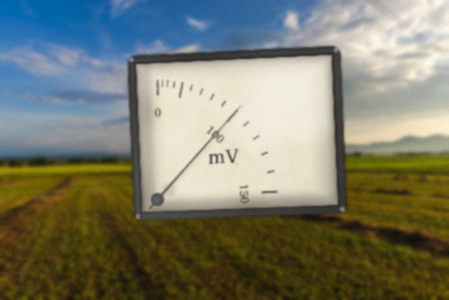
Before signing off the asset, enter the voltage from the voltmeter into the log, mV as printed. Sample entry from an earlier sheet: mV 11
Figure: mV 100
